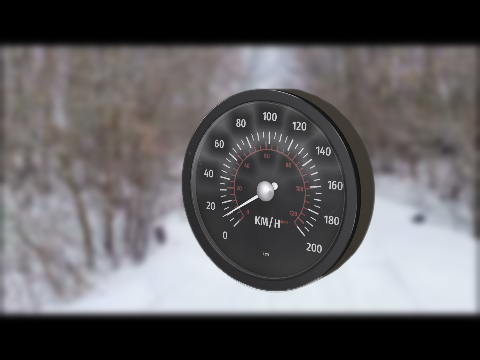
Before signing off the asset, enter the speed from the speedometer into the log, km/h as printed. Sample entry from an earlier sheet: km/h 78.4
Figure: km/h 10
